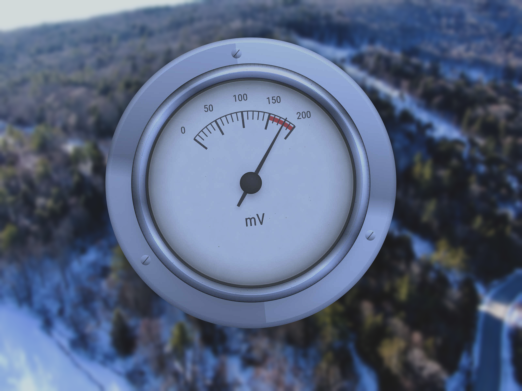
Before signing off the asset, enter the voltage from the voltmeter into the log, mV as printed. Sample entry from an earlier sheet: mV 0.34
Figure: mV 180
